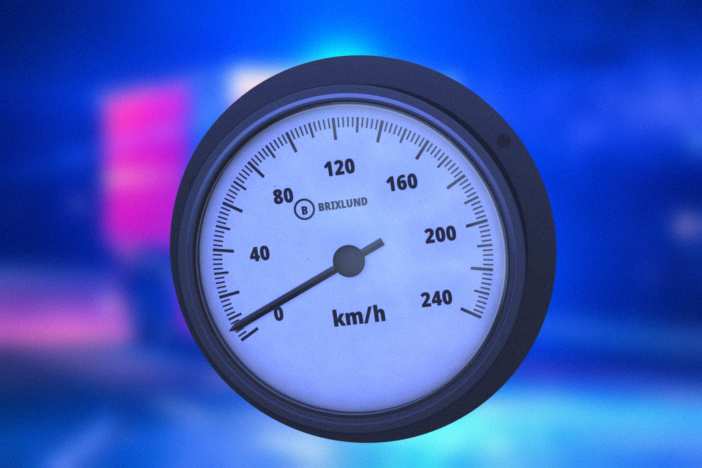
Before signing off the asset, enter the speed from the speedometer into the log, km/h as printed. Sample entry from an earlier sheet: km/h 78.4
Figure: km/h 6
